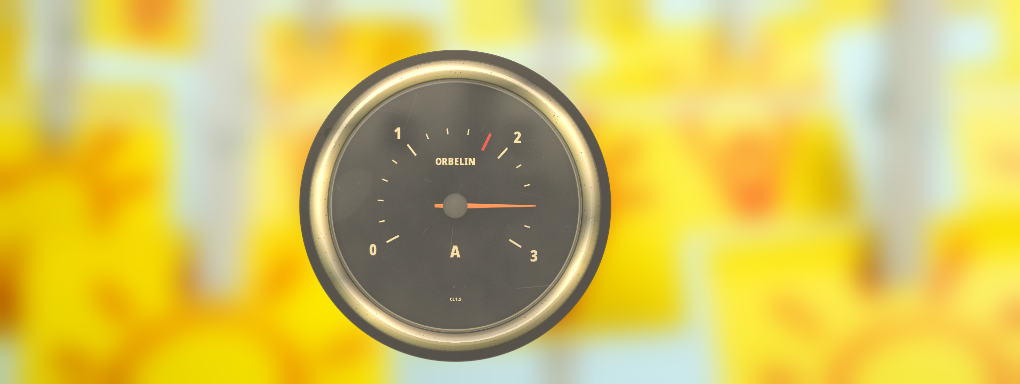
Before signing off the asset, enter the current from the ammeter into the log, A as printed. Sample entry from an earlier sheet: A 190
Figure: A 2.6
